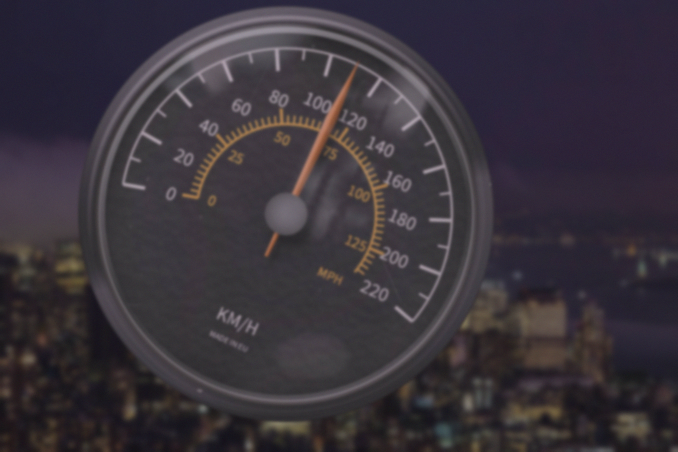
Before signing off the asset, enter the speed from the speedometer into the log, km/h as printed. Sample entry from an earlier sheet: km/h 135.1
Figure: km/h 110
